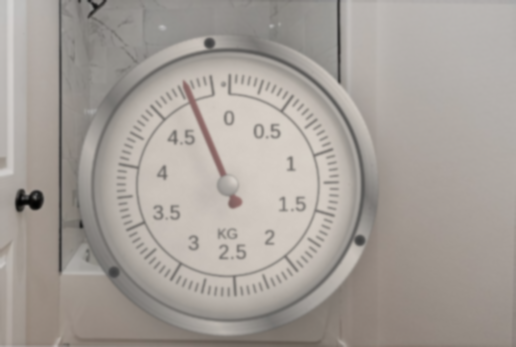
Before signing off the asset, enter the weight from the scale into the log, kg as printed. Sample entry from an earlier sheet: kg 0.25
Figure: kg 4.8
